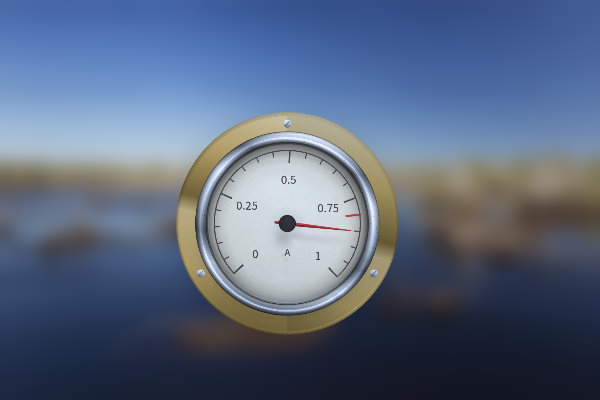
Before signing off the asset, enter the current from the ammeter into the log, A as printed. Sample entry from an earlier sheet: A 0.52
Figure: A 0.85
